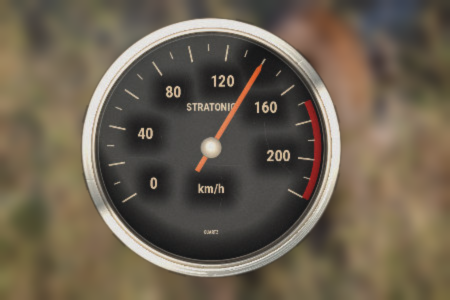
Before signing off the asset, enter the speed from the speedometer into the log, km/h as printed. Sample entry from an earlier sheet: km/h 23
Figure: km/h 140
